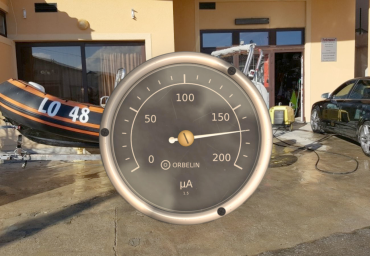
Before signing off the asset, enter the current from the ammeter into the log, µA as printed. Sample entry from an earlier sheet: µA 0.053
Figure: µA 170
